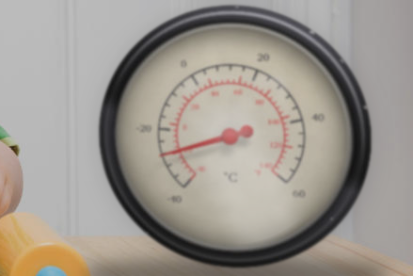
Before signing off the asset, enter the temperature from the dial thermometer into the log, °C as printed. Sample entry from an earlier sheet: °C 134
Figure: °C -28
